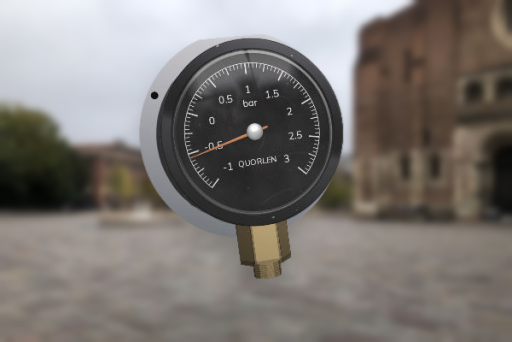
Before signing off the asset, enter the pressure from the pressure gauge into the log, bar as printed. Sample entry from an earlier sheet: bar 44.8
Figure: bar -0.55
